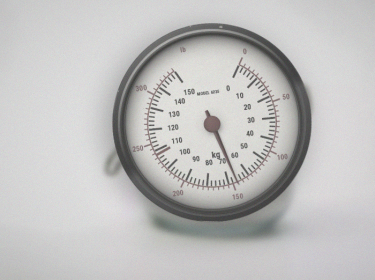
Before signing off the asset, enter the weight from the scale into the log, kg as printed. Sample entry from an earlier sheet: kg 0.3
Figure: kg 66
